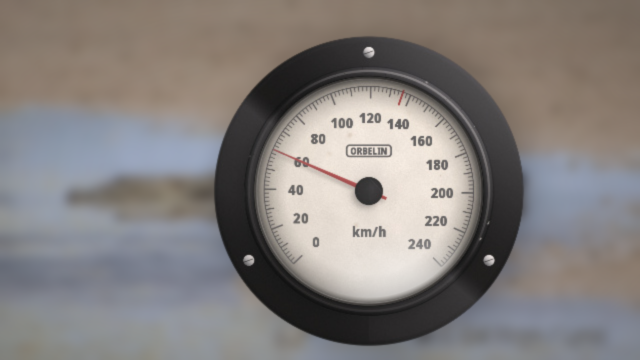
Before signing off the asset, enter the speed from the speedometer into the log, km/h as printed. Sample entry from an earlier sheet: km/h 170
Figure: km/h 60
